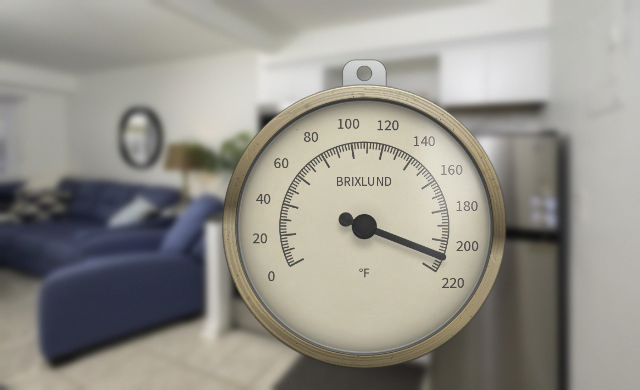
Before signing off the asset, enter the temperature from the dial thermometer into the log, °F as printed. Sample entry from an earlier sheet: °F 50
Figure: °F 210
